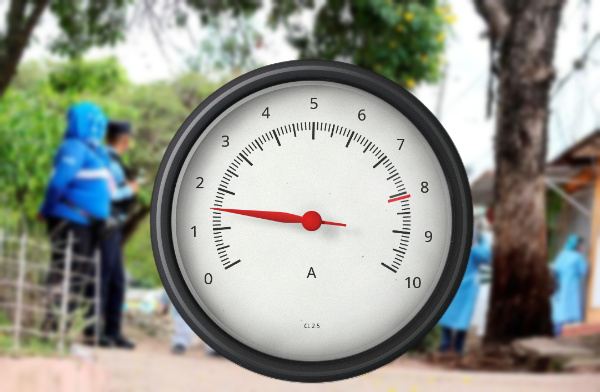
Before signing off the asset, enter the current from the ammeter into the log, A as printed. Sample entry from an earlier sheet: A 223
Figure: A 1.5
